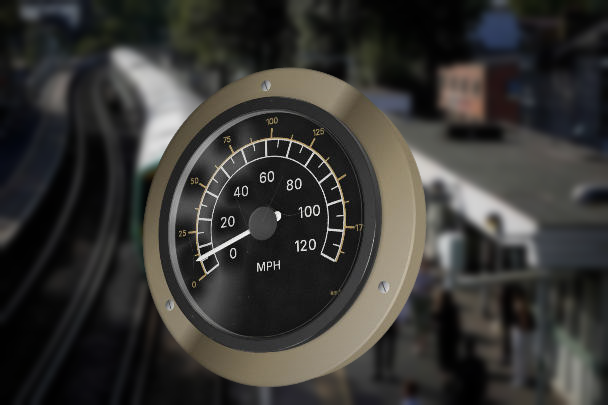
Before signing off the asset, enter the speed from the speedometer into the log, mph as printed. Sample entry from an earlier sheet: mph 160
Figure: mph 5
